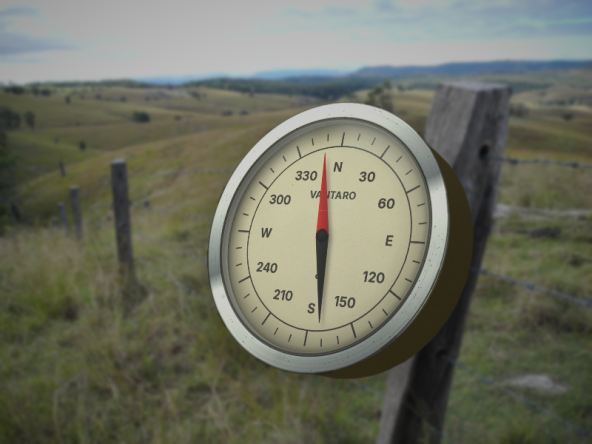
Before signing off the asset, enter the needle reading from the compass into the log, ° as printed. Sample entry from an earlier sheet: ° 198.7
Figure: ° 350
